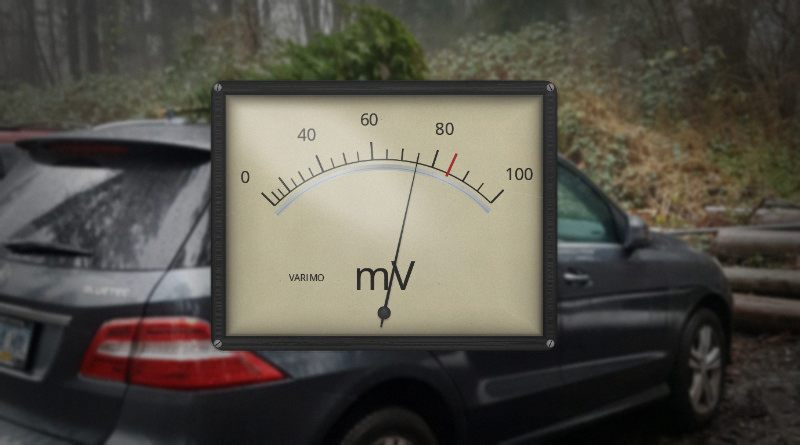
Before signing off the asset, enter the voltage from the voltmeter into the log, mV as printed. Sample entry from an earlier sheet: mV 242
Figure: mV 75
